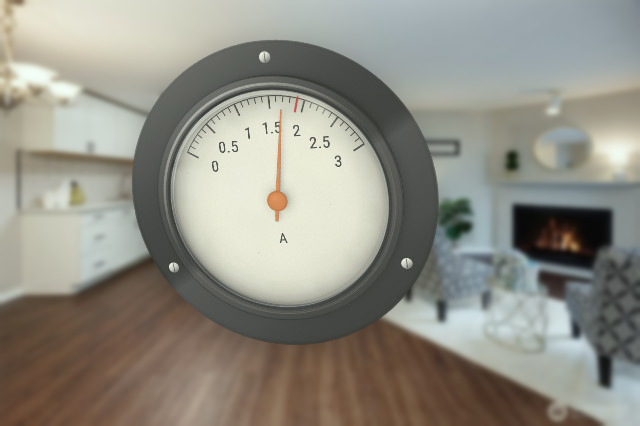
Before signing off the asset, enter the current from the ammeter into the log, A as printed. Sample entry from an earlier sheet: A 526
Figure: A 1.7
